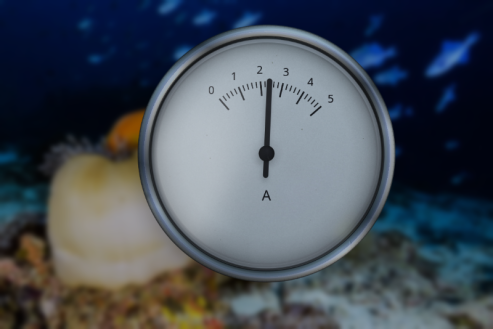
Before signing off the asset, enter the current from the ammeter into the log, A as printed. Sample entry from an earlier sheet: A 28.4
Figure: A 2.4
